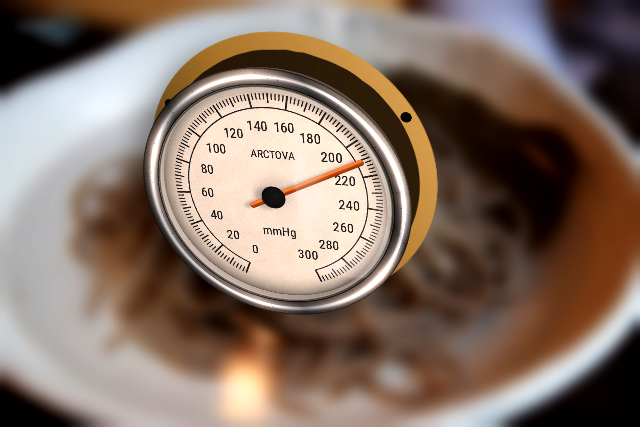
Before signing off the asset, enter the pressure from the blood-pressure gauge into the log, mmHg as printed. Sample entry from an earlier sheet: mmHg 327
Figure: mmHg 210
